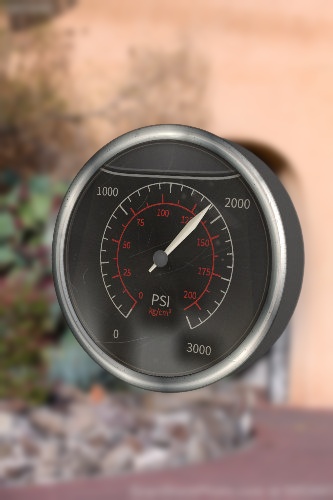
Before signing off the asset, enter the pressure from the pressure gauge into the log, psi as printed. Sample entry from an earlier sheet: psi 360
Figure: psi 1900
